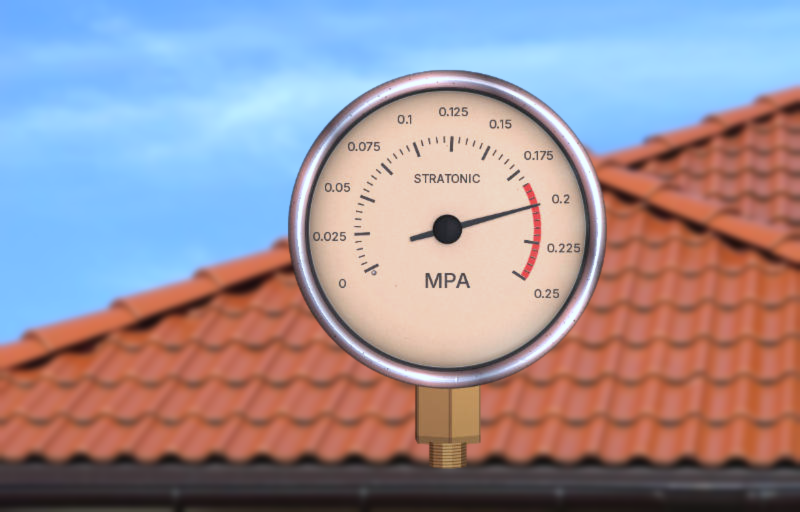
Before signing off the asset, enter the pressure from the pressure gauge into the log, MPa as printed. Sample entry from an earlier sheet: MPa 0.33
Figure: MPa 0.2
